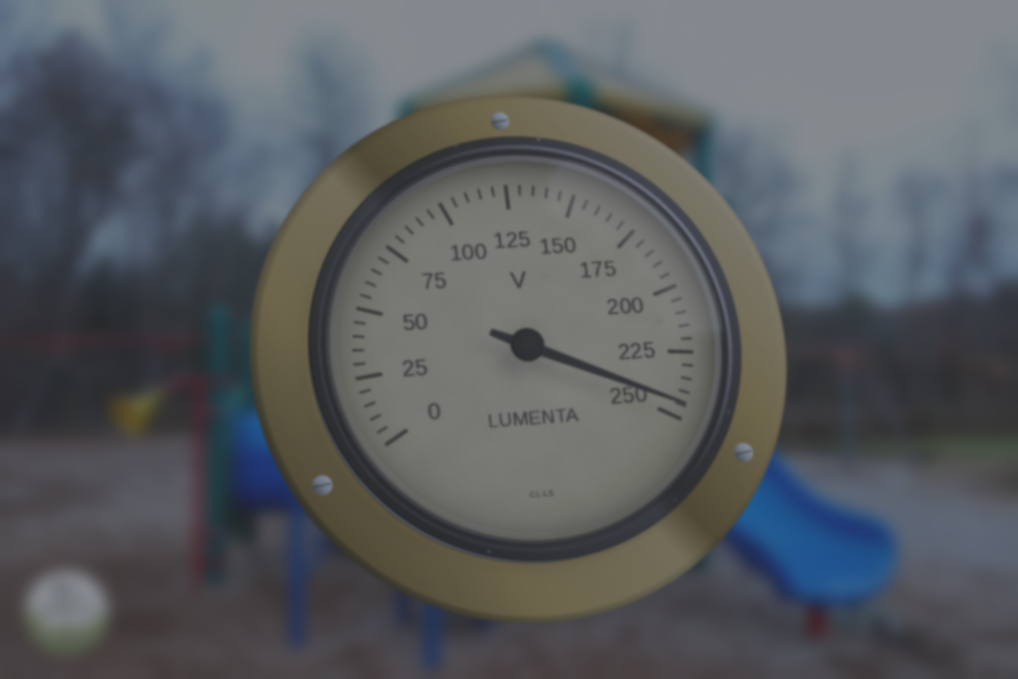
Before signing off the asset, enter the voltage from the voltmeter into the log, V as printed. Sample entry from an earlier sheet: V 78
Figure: V 245
